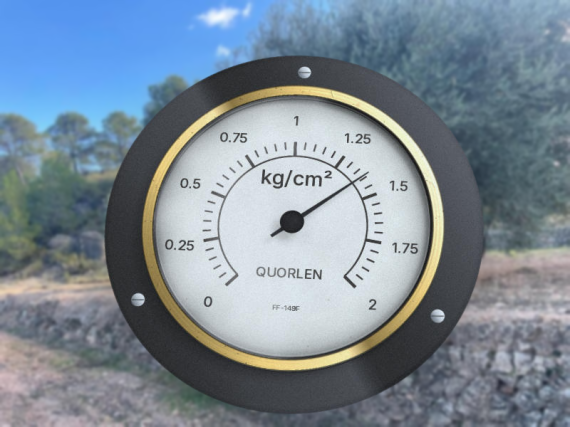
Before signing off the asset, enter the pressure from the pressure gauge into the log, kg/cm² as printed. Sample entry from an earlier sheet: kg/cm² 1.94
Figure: kg/cm² 1.4
